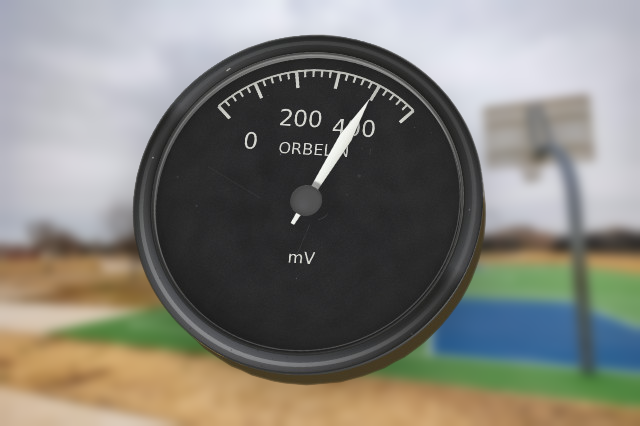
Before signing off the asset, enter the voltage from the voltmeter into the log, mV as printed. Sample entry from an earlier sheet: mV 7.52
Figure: mV 400
